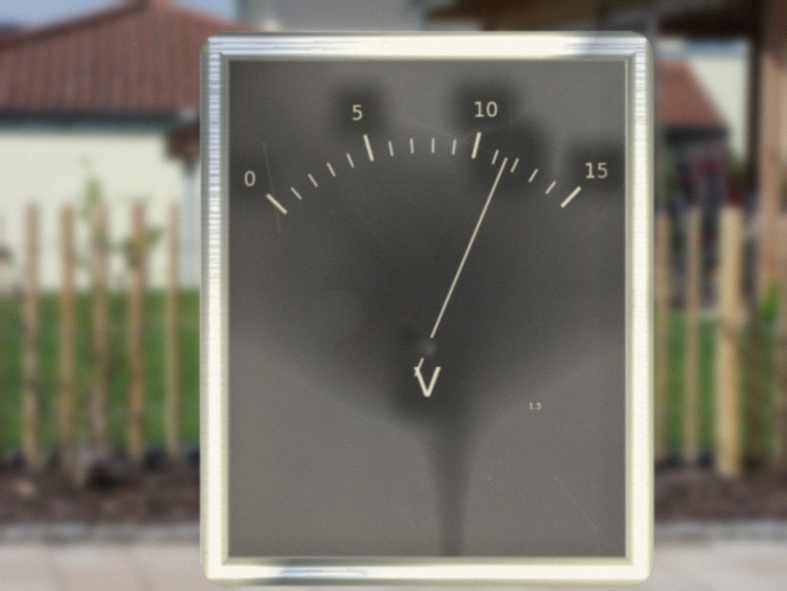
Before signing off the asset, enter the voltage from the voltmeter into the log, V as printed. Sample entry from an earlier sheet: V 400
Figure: V 11.5
